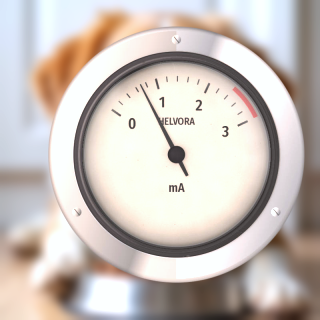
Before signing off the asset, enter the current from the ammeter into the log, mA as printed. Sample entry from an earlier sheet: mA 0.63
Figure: mA 0.7
